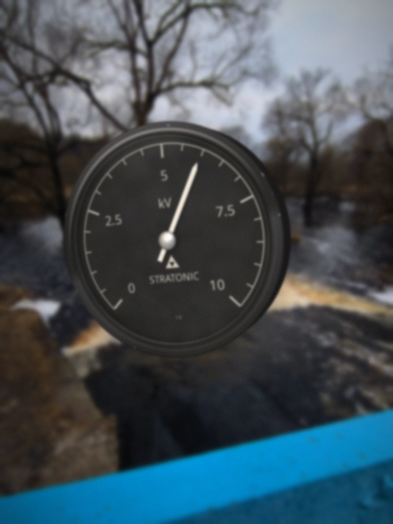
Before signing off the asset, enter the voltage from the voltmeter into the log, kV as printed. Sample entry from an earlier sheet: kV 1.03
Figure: kV 6
